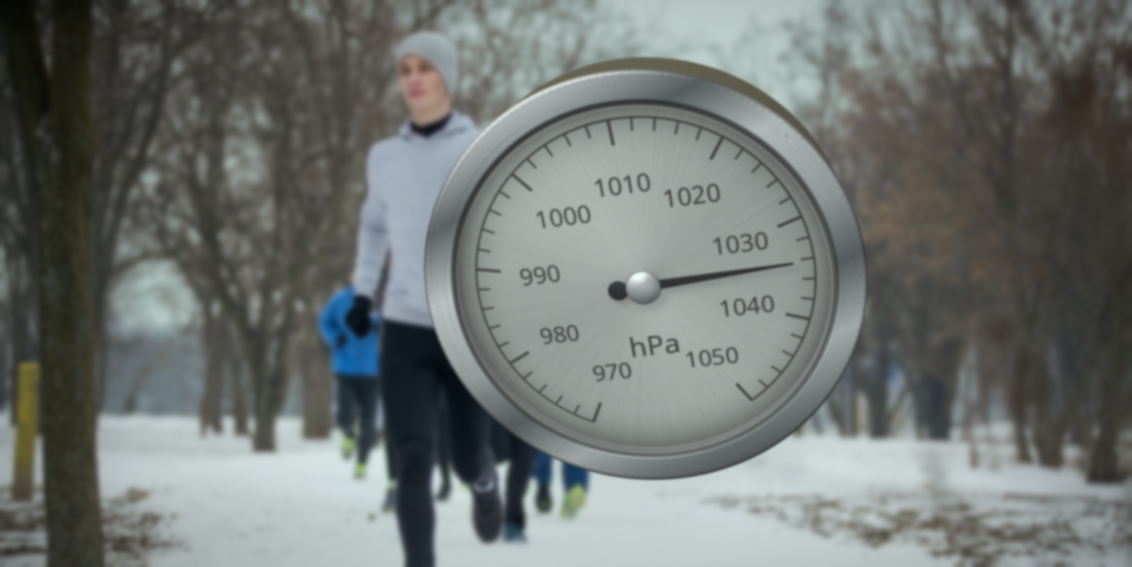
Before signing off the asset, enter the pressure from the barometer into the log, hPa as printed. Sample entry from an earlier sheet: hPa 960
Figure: hPa 1034
